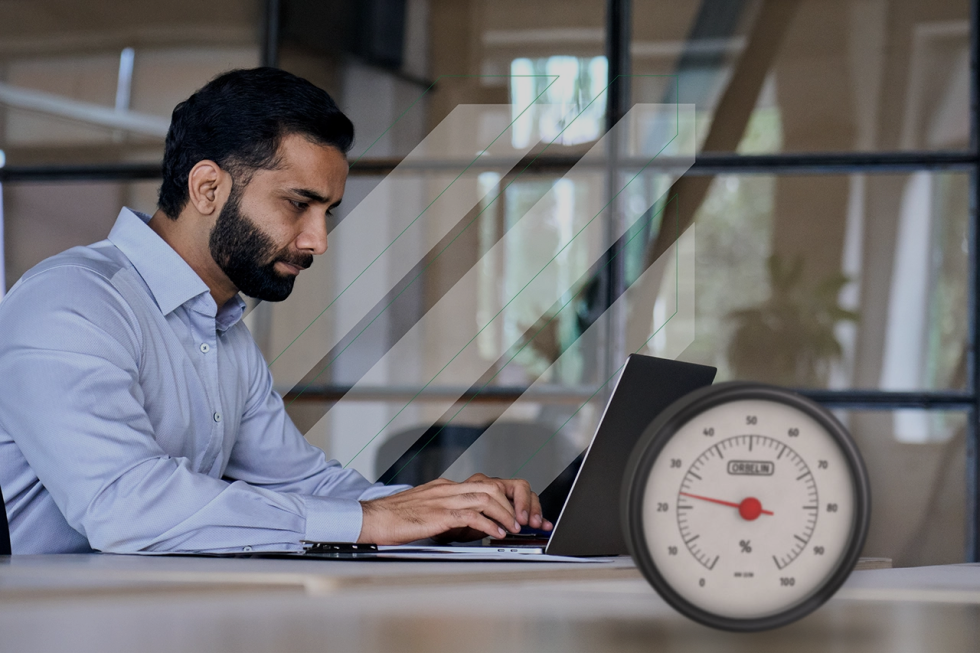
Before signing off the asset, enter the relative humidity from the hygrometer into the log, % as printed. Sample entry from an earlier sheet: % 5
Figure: % 24
